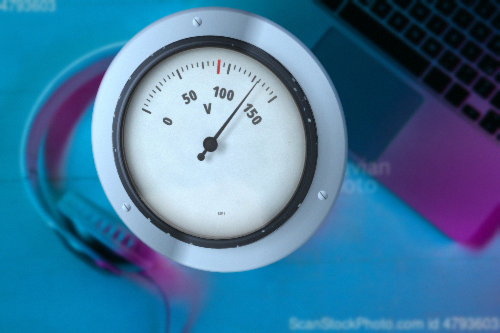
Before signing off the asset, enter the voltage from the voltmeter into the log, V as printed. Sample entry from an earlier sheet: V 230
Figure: V 130
